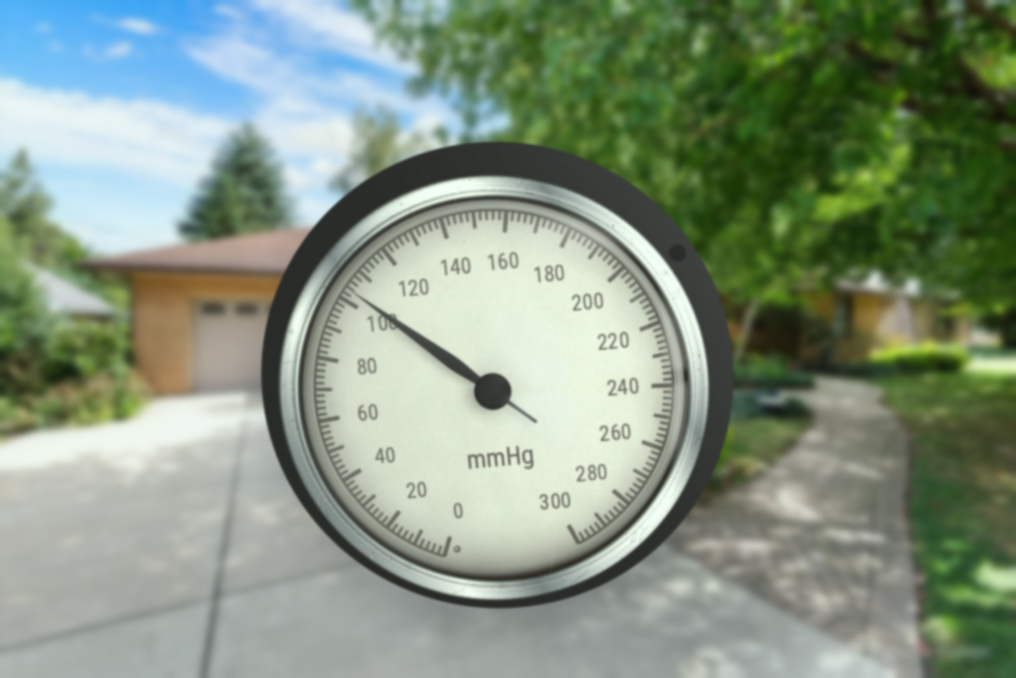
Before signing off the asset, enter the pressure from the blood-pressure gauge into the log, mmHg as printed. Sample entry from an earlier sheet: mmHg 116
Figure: mmHg 104
